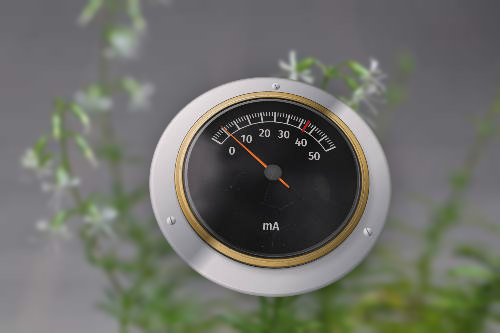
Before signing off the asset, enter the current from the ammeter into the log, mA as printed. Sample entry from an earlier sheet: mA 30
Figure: mA 5
